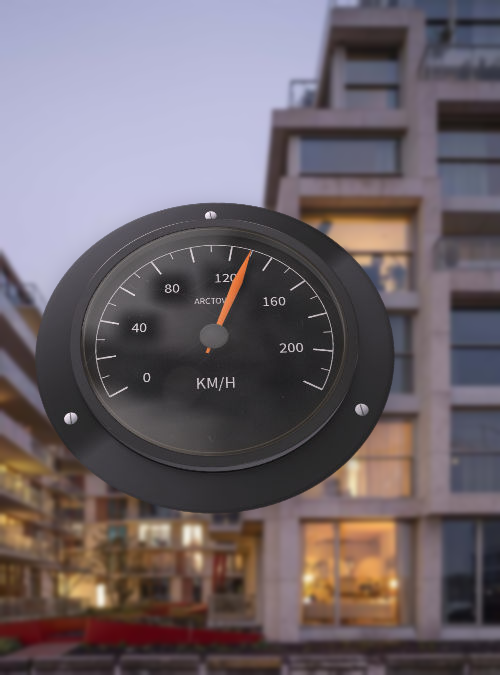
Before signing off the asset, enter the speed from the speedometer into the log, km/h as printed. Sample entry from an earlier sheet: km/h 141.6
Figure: km/h 130
